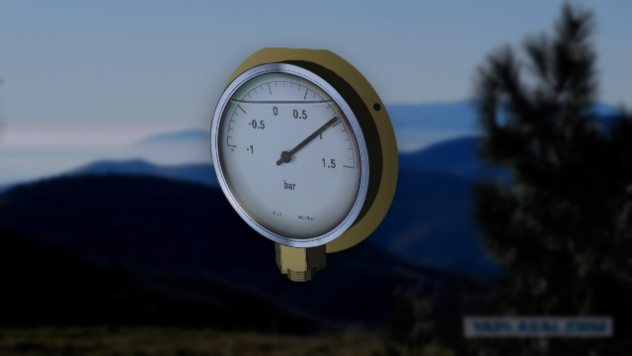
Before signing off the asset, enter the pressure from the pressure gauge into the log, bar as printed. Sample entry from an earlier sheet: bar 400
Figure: bar 0.95
